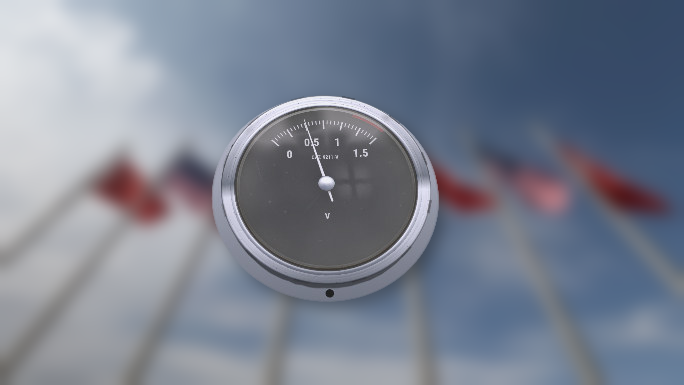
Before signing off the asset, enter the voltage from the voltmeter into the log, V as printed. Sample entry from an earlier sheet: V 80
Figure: V 0.5
